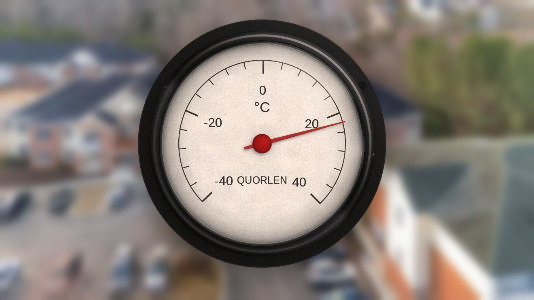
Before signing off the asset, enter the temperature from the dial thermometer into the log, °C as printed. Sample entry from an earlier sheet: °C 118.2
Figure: °C 22
